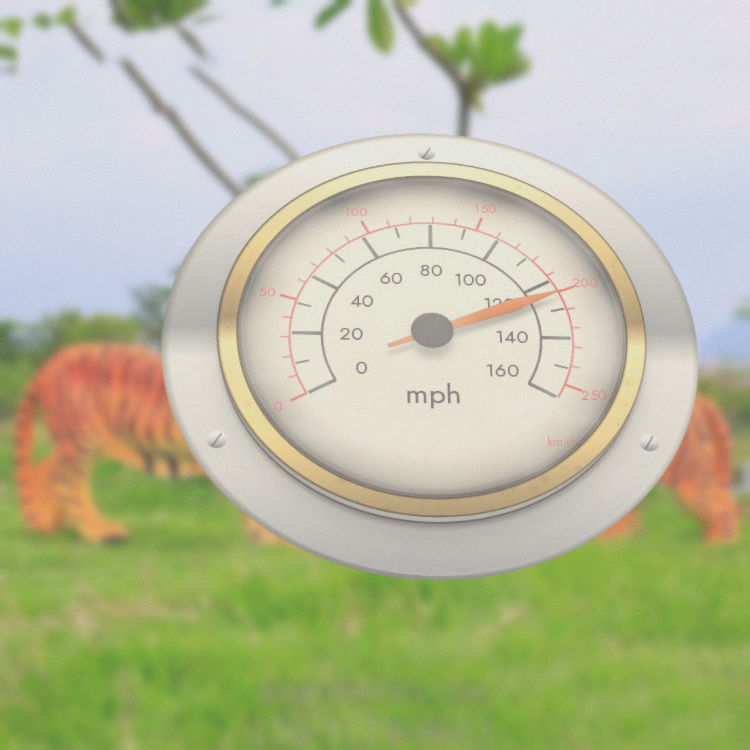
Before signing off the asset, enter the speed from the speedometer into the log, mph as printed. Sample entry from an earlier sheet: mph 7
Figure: mph 125
